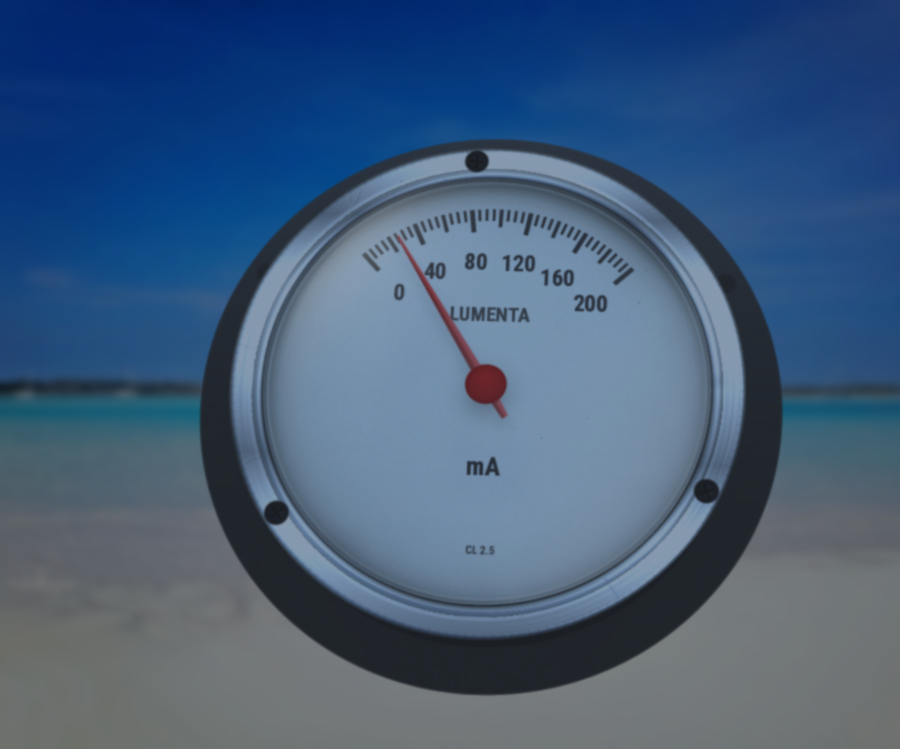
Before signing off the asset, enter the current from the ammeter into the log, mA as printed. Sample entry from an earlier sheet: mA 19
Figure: mA 25
